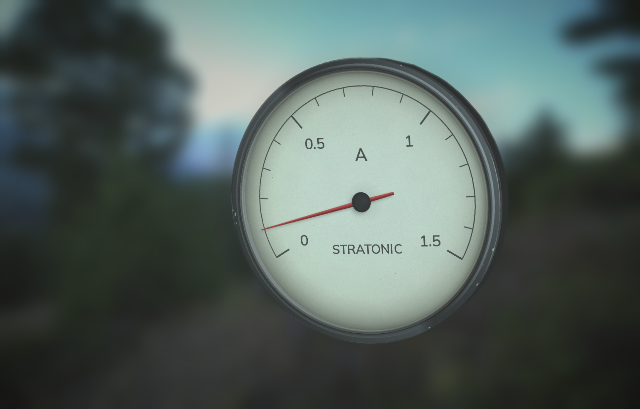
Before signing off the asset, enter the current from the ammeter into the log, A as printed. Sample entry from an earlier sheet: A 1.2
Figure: A 0.1
